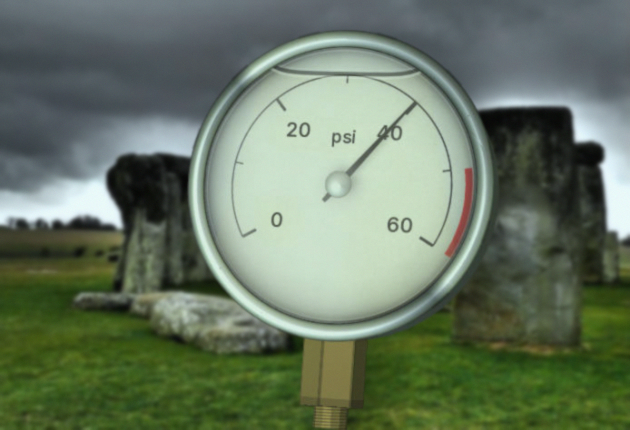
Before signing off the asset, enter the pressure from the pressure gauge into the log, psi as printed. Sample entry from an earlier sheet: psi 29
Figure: psi 40
